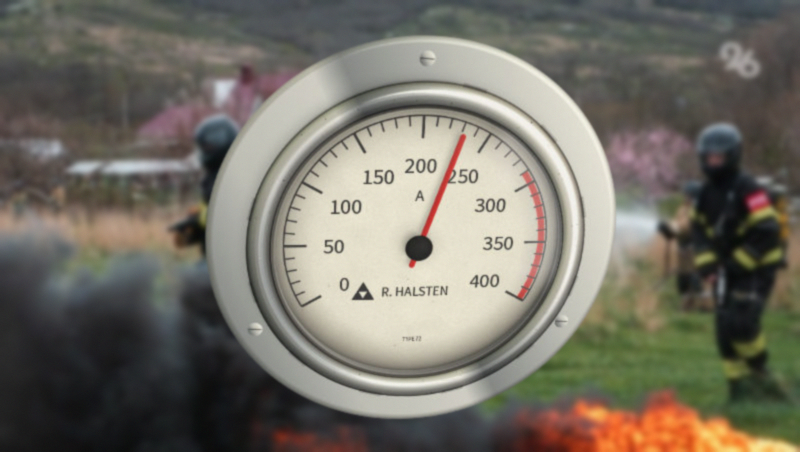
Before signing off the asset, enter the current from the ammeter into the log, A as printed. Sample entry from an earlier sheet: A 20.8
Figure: A 230
